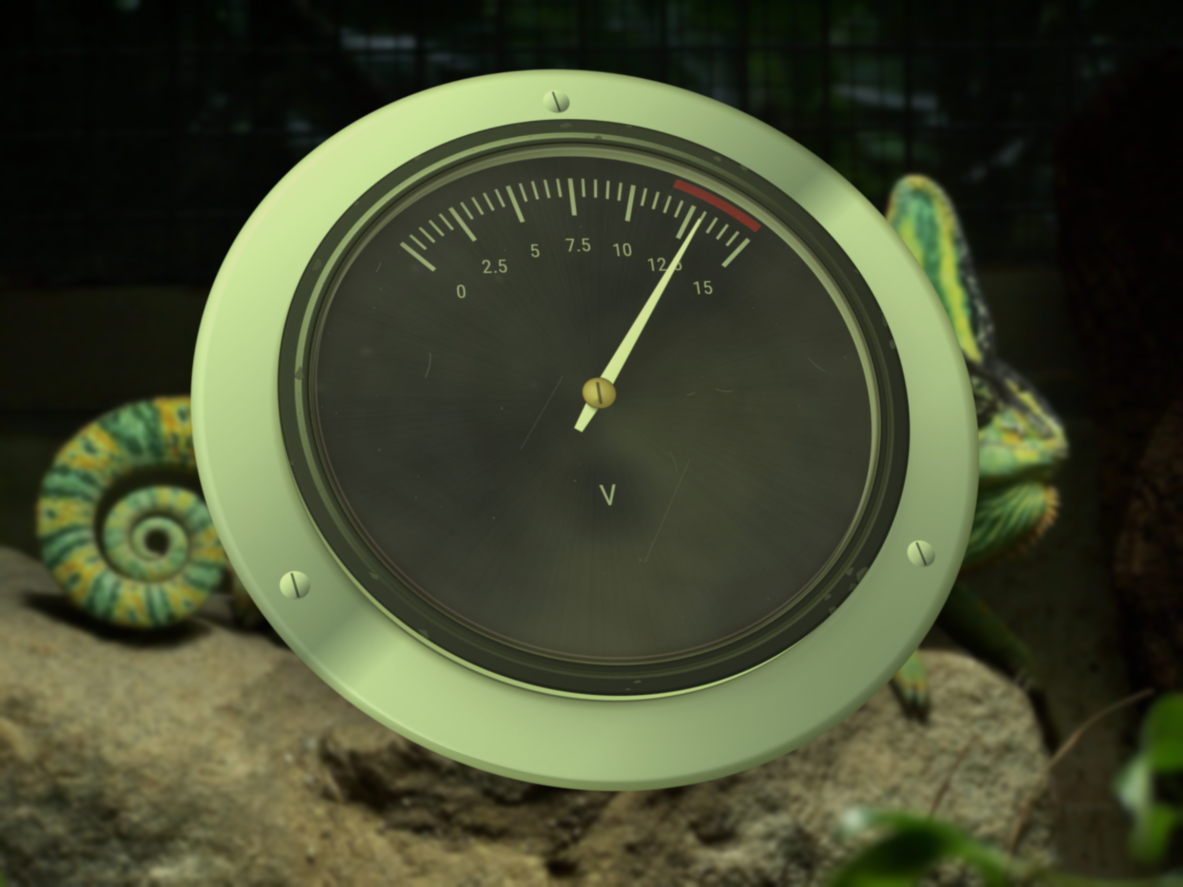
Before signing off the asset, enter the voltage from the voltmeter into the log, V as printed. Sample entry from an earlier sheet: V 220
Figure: V 13
